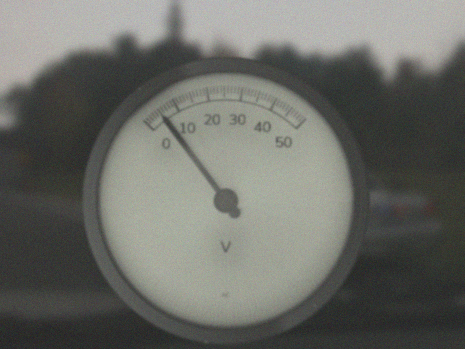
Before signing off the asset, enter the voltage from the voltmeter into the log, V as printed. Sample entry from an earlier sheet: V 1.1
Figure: V 5
